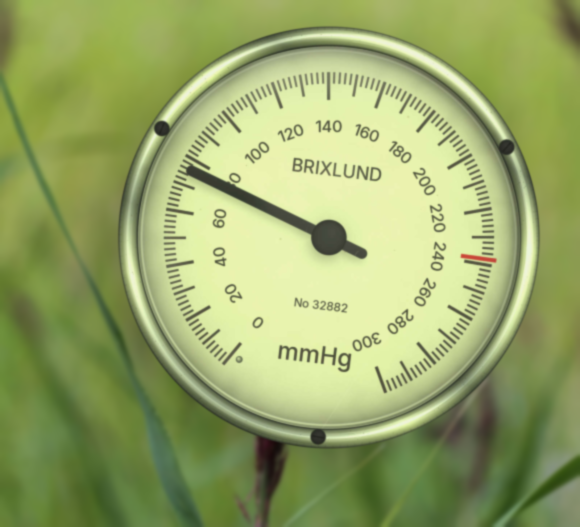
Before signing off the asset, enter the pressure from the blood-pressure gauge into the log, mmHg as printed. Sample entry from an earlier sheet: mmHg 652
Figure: mmHg 76
